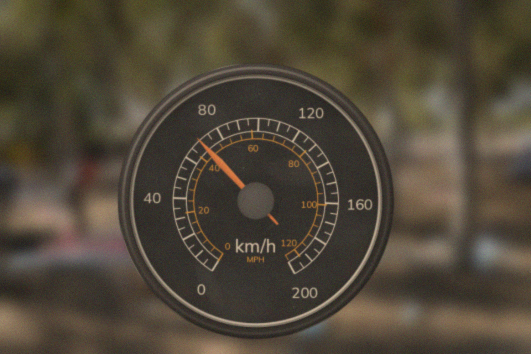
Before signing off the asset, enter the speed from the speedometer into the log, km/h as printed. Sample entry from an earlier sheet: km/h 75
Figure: km/h 70
